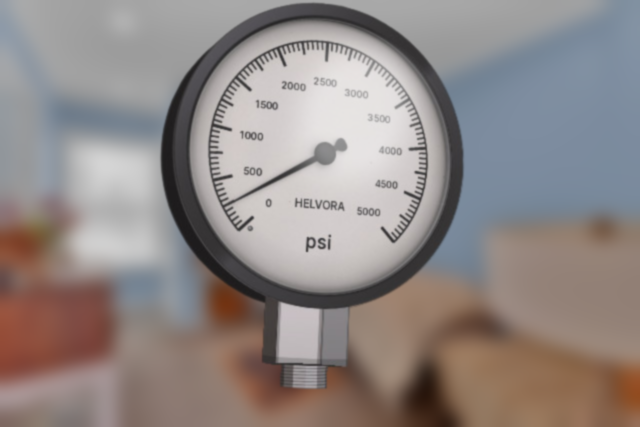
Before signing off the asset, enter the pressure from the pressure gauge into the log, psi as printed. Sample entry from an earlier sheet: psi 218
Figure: psi 250
